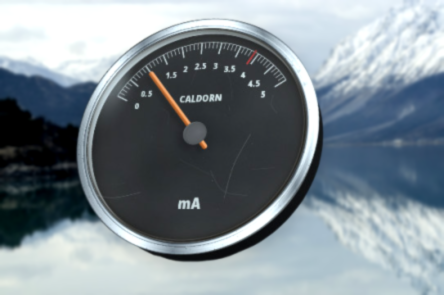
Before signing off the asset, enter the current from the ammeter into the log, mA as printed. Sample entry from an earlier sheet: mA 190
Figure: mA 1
